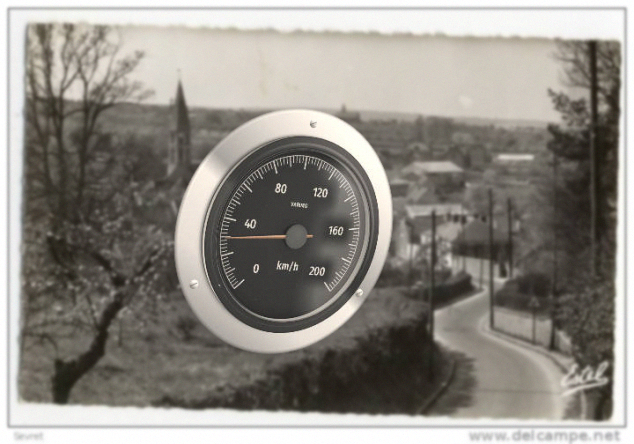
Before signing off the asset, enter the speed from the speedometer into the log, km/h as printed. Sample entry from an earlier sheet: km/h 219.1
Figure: km/h 30
